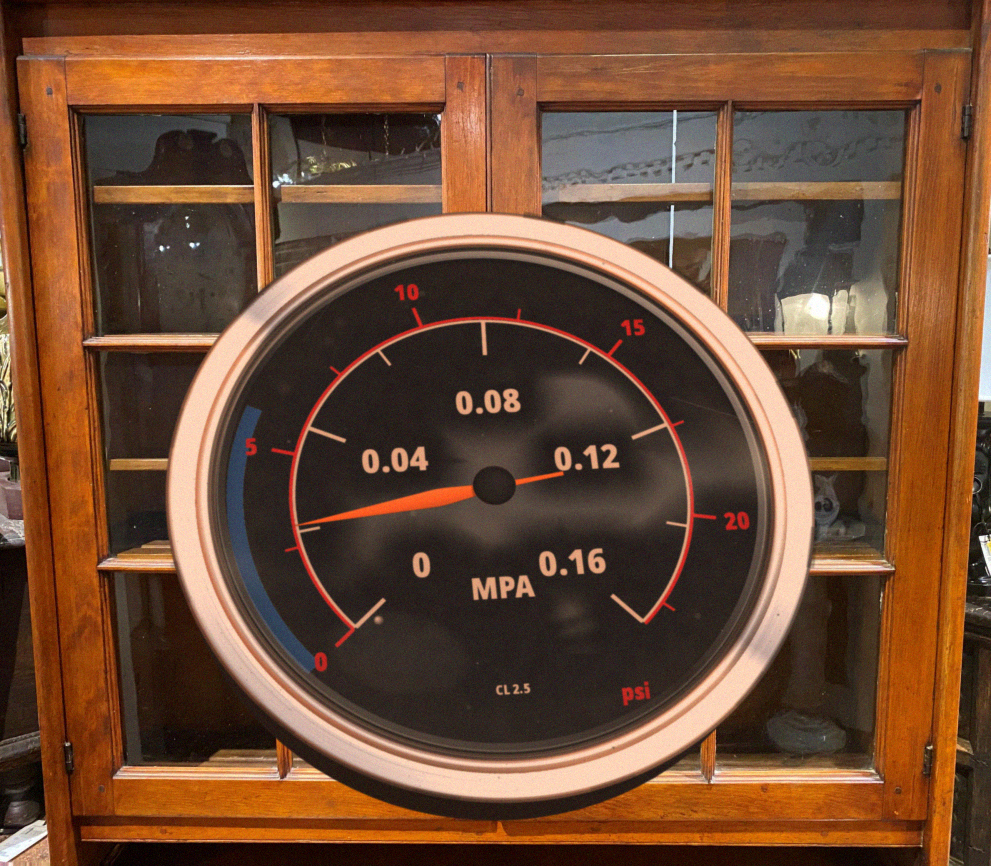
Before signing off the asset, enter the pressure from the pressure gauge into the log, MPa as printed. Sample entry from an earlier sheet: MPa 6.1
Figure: MPa 0.02
